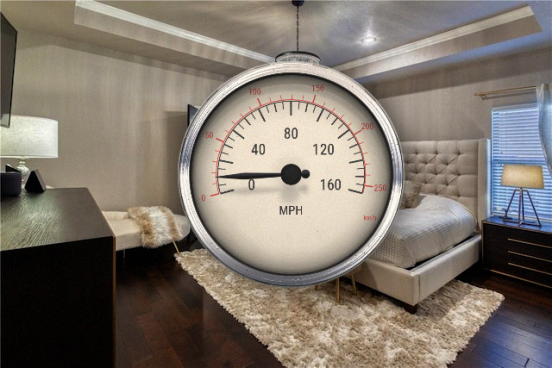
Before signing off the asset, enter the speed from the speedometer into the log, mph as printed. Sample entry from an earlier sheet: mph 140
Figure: mph 10
